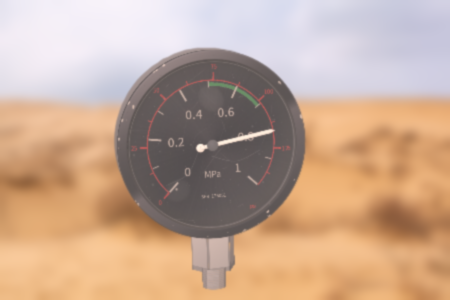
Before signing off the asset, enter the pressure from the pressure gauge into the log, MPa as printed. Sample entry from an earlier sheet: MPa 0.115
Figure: MPa 0.8
